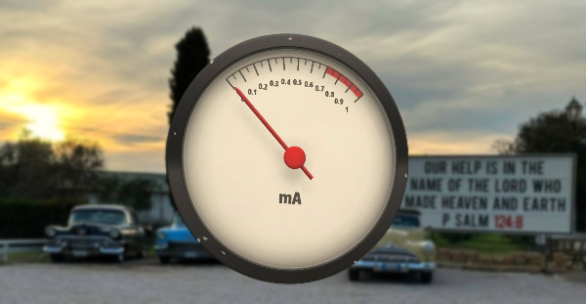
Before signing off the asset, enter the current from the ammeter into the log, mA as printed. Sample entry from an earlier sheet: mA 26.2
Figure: mA 0
